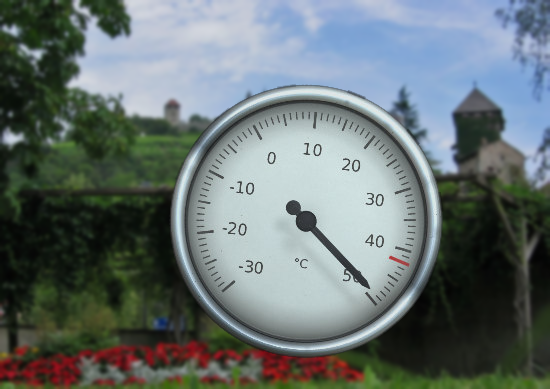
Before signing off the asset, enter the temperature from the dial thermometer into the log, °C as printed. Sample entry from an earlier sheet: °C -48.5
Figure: °C 49
